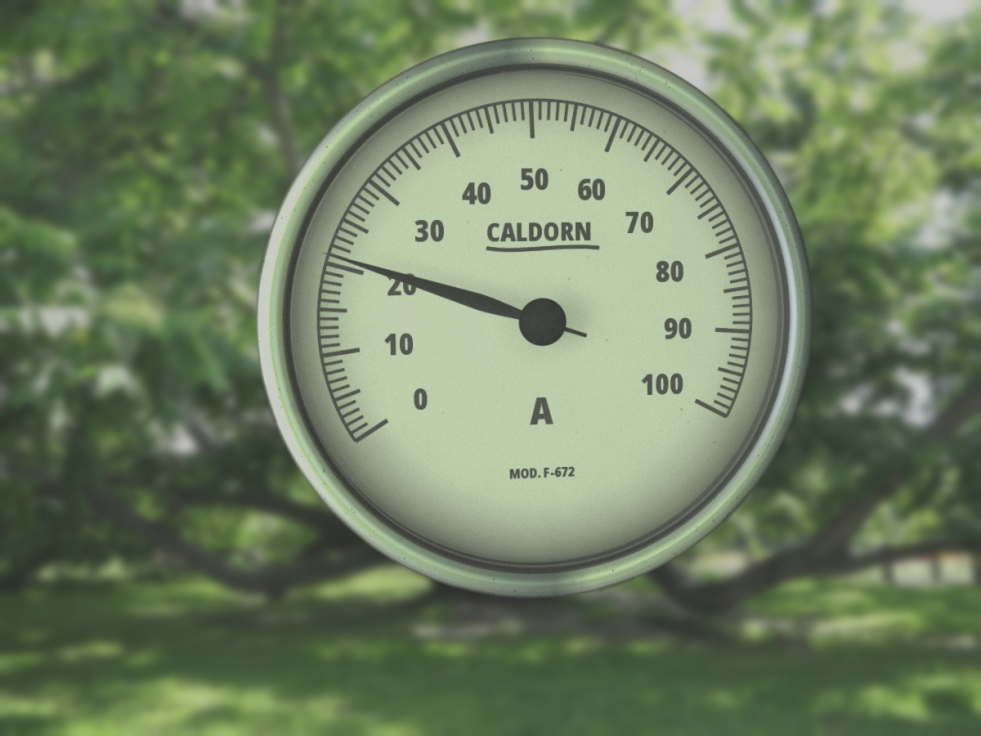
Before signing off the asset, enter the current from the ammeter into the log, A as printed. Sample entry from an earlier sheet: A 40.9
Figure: A 21
